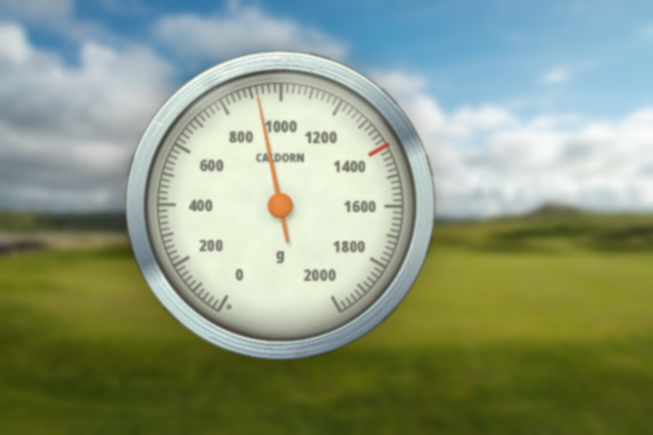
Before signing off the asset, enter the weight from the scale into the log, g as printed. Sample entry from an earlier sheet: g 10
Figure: g 920
